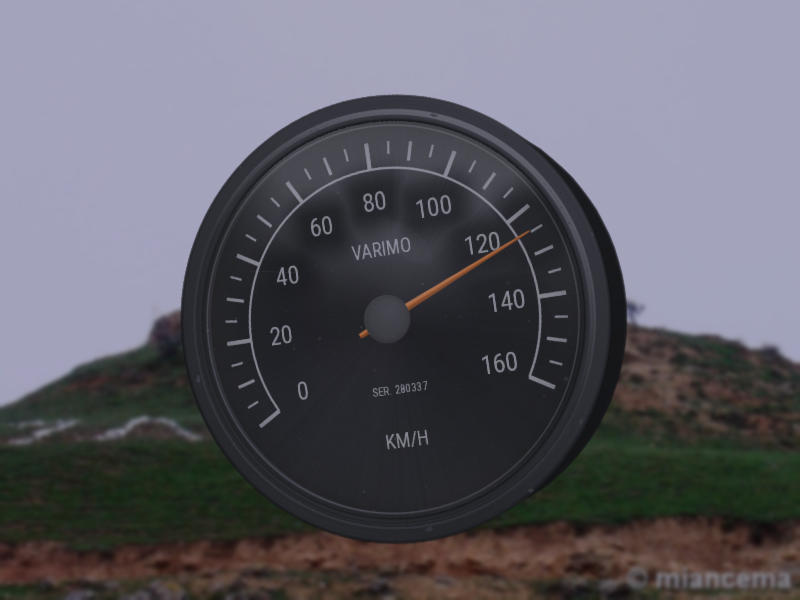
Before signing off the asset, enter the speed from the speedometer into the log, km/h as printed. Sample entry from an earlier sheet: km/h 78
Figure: km/h 125
